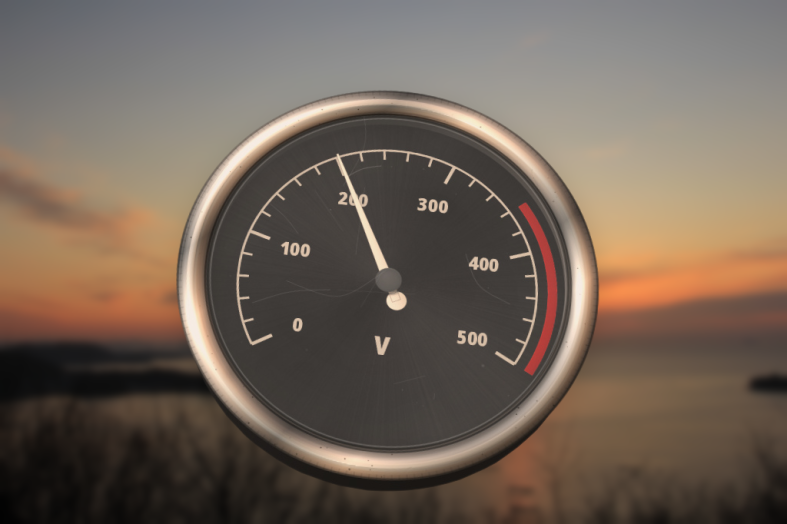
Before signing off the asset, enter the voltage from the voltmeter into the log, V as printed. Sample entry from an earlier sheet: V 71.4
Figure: V 200
